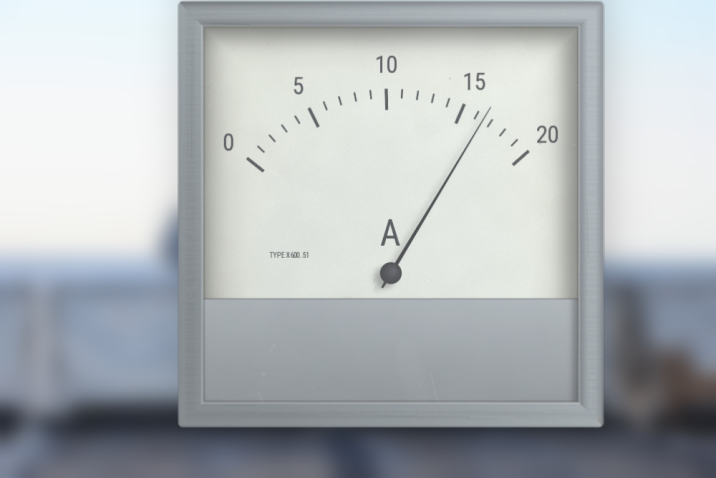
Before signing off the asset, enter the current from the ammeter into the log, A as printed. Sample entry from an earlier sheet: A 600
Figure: A 16.5
